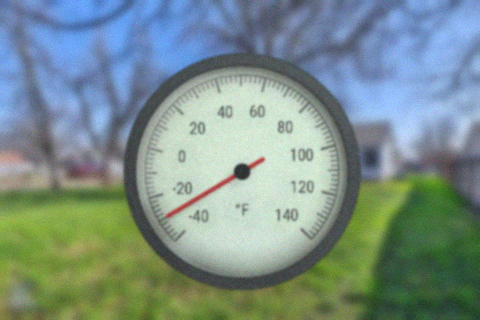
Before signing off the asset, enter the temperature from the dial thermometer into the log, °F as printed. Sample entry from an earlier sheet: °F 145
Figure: °F -30
